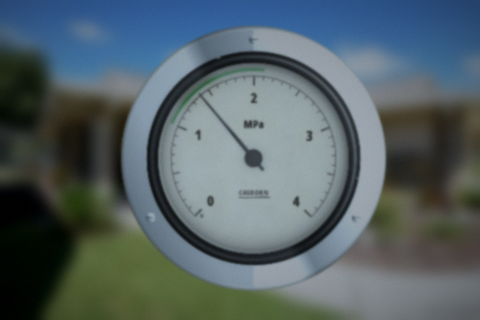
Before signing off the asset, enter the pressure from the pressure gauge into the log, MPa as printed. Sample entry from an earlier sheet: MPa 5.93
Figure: MPa 1.4
